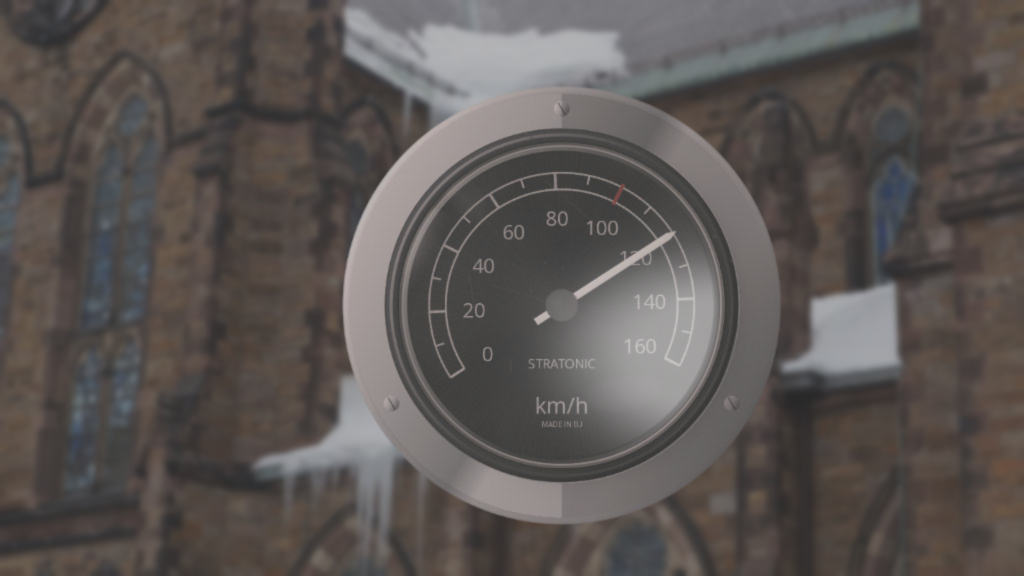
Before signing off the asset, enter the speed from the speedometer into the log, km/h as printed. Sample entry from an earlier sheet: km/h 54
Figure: km/h 120
